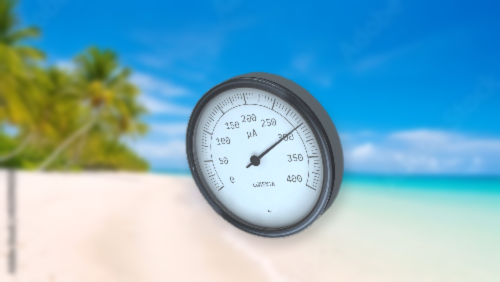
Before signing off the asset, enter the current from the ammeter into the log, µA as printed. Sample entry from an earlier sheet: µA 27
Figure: µA 300
